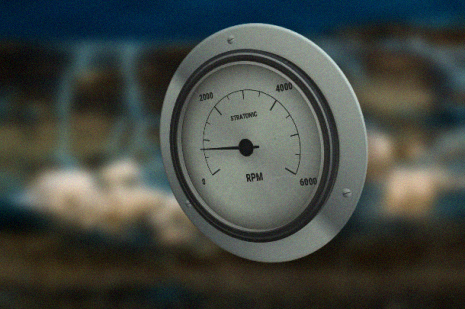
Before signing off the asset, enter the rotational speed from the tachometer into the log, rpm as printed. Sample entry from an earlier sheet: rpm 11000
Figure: rpm 750
